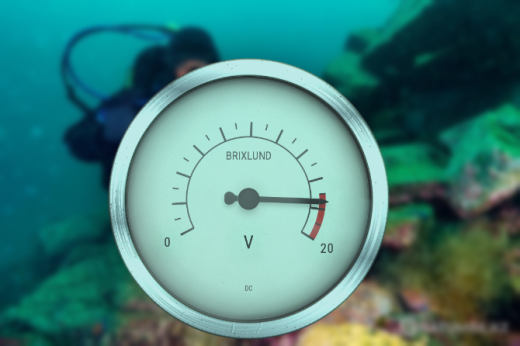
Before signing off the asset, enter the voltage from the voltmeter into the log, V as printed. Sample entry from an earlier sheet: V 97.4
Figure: V 17.5
